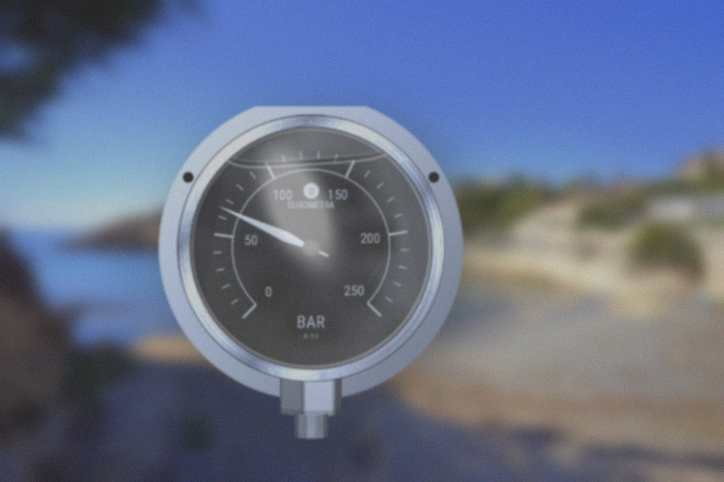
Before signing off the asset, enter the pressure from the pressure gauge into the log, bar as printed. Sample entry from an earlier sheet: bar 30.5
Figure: bar 65
